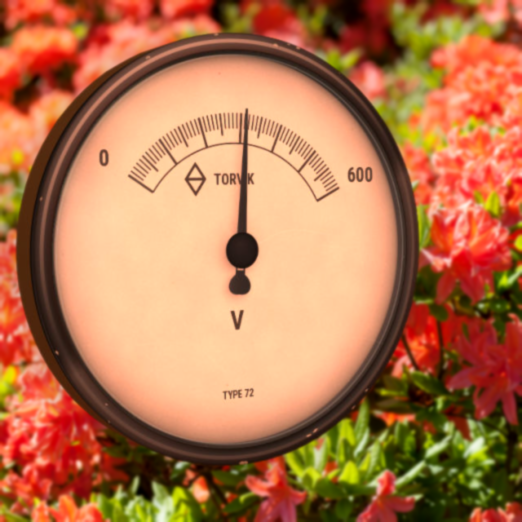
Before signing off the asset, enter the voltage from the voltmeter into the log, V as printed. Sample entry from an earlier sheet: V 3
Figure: V 300
